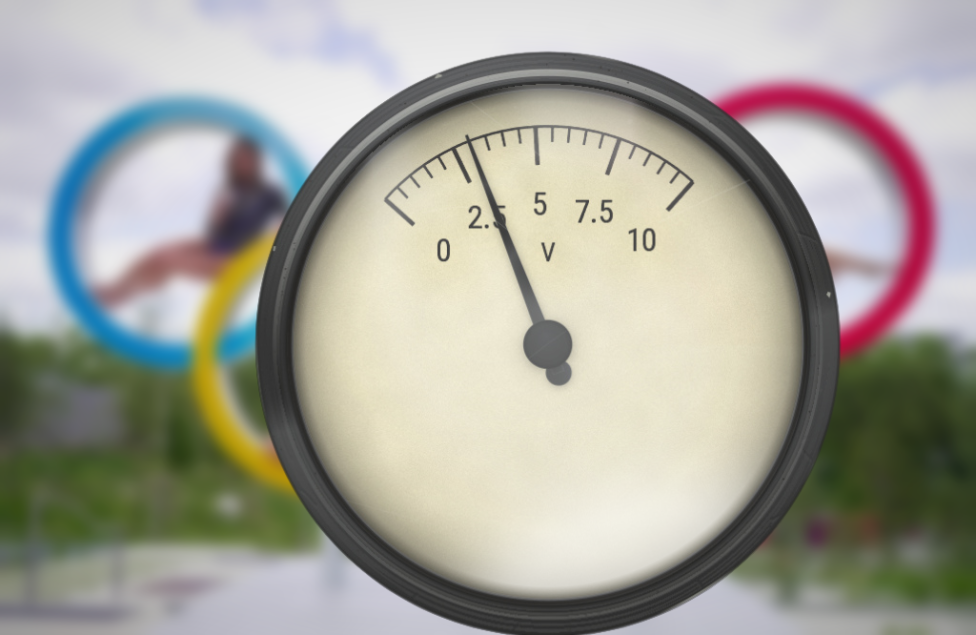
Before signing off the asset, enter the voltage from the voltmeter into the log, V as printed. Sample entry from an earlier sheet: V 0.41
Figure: V 3
